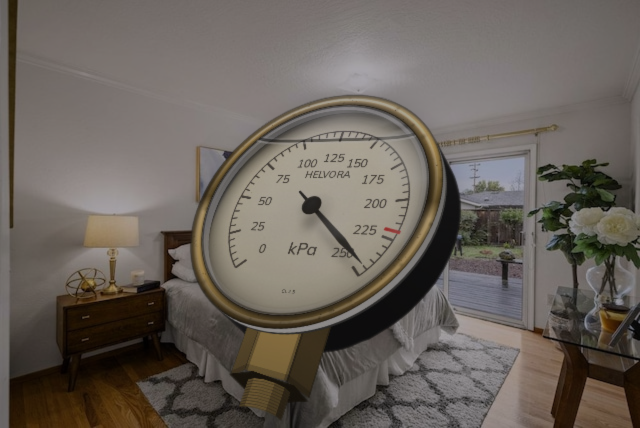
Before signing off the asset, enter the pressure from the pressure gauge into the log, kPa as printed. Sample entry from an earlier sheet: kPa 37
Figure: kPa 245
